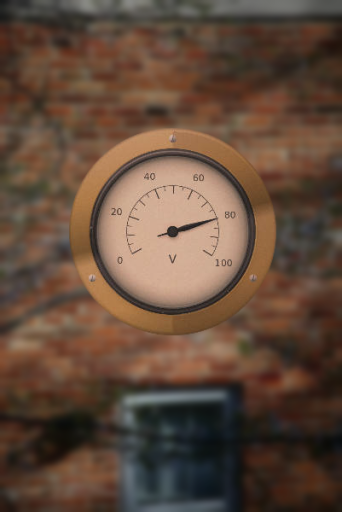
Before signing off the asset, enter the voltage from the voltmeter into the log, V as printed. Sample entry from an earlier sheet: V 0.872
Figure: V 80
